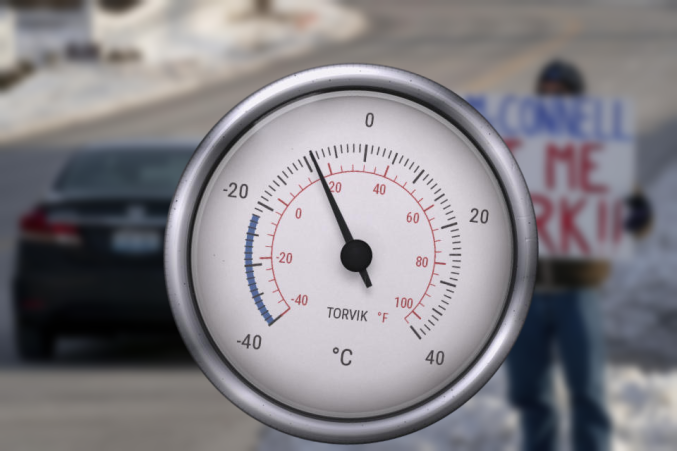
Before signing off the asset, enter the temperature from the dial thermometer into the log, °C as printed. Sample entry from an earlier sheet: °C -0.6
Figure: °C -9
